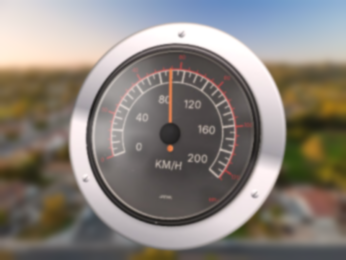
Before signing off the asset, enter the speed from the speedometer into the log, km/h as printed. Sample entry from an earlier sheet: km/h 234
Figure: km/h 90
